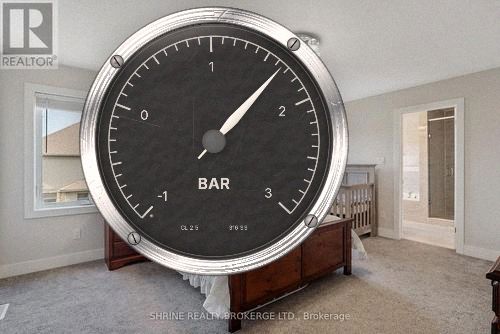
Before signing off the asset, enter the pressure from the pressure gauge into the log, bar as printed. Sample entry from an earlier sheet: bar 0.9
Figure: bar 1.65
